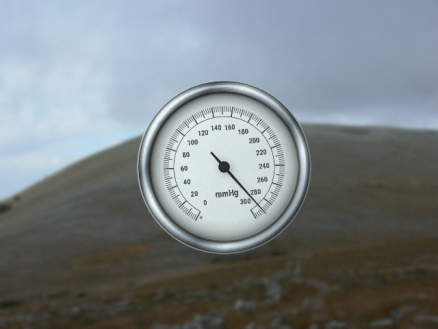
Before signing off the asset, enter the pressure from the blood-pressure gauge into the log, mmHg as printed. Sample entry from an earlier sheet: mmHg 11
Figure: mmHg 290
